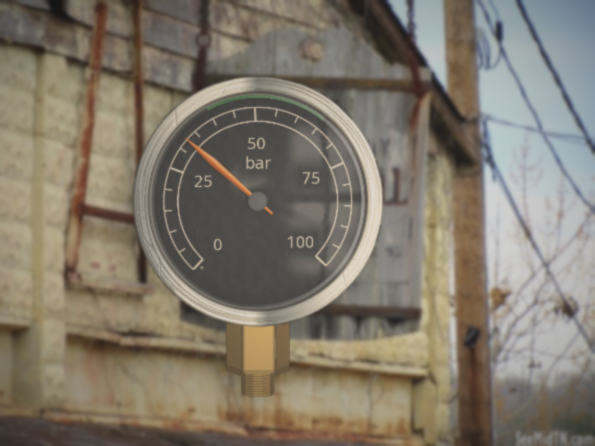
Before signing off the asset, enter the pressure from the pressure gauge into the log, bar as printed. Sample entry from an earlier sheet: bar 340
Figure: bar 32.5
